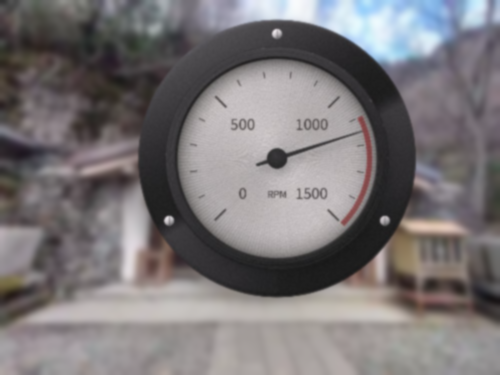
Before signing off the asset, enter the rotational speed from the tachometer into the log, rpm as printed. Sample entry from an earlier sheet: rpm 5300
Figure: rpm 1150
